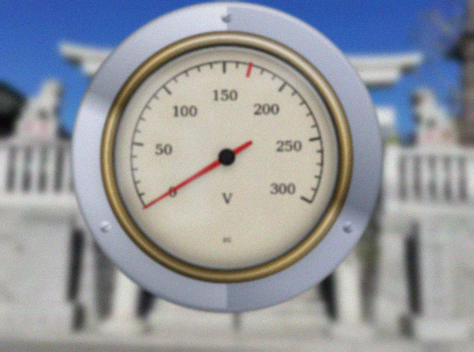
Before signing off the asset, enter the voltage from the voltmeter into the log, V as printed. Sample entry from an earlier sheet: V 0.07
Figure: V 0
